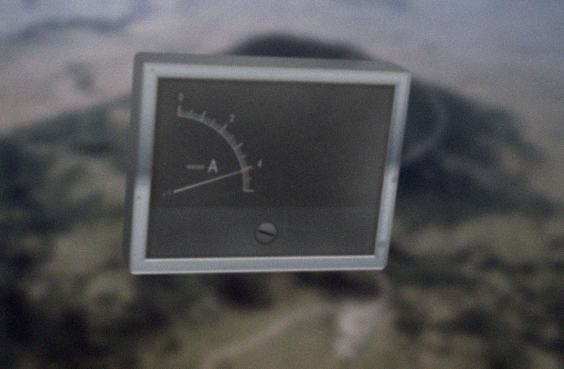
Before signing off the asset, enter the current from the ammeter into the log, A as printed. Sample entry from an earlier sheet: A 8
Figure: A 4
